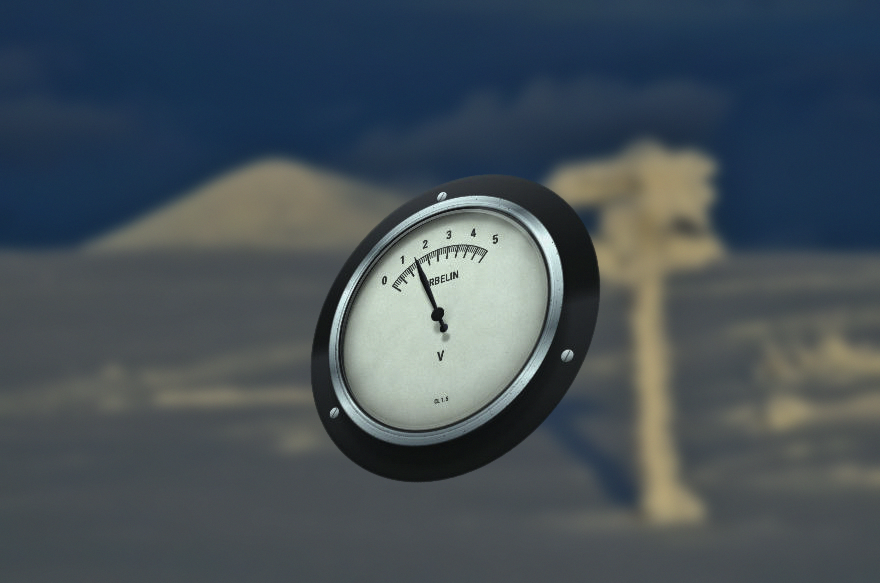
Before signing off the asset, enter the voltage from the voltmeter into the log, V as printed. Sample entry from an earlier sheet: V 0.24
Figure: V 1.5
